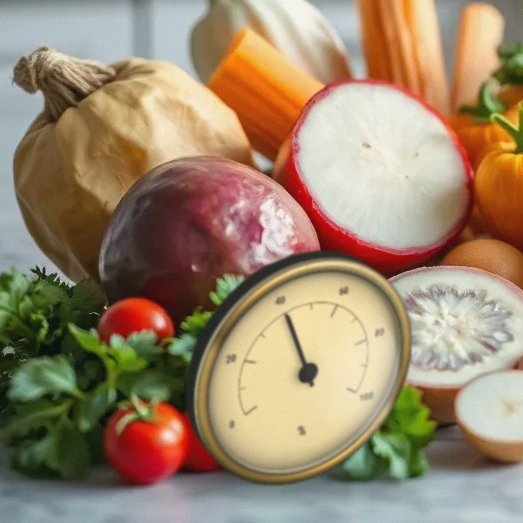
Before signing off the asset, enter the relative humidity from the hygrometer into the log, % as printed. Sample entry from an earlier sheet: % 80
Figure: % 40
